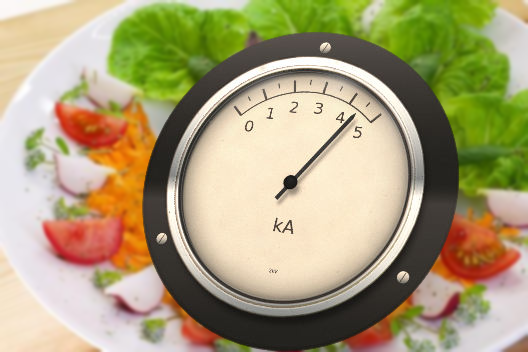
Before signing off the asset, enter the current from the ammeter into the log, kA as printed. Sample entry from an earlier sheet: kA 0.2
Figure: kA 4.5
